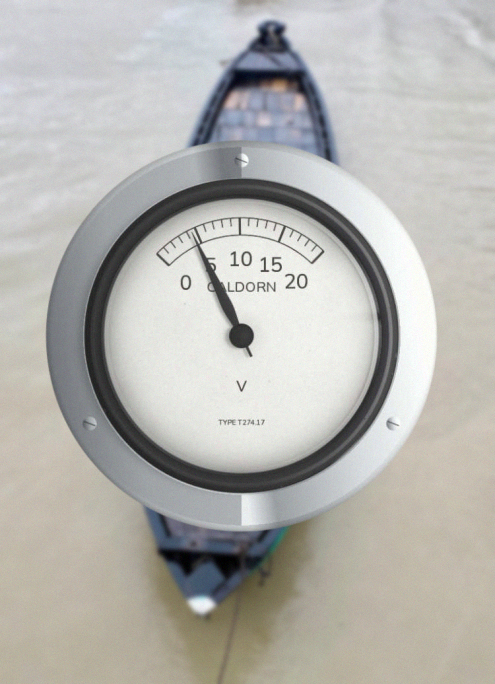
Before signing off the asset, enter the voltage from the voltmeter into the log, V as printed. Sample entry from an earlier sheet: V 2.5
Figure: V 4.5
